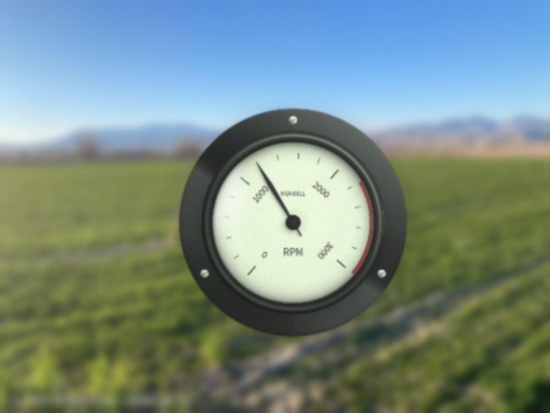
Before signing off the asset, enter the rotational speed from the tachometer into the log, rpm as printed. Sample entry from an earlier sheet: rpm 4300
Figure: rpm 1200
